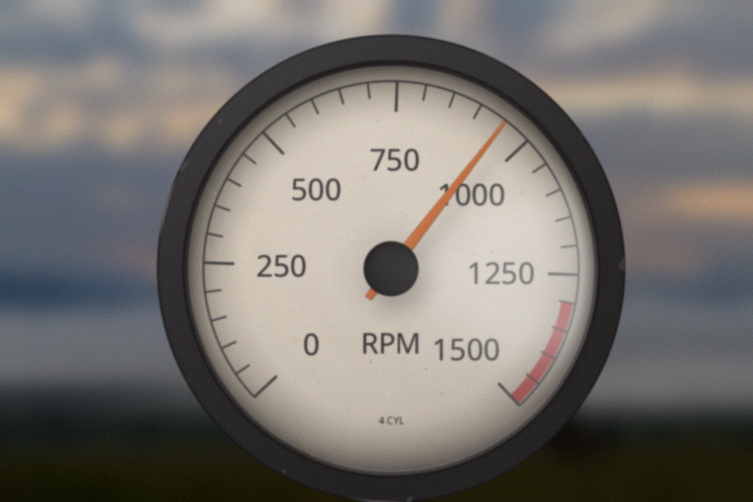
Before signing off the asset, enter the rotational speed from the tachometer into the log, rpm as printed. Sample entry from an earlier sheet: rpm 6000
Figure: rpm 950
